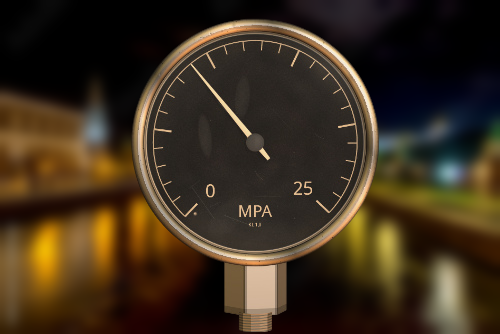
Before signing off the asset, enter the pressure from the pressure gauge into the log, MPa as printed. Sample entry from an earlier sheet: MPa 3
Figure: MPa 9
